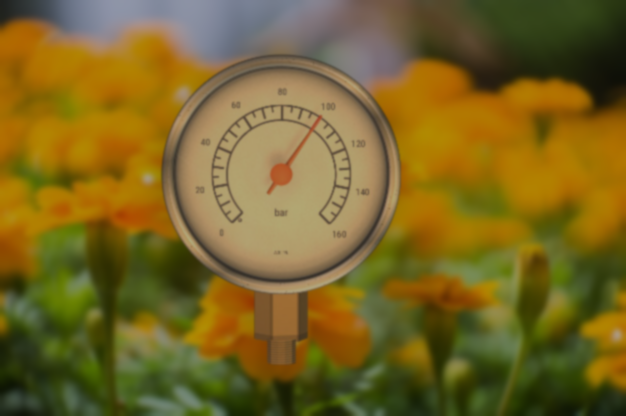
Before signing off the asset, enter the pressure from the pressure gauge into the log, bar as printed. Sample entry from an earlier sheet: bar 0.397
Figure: bar 100
